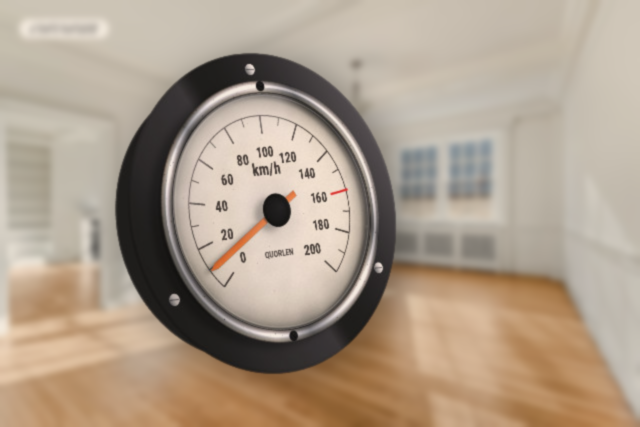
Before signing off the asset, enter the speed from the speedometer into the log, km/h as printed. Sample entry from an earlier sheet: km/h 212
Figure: km/h 10
